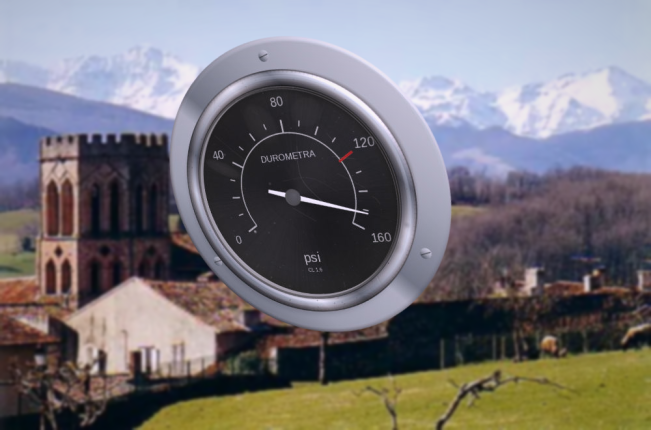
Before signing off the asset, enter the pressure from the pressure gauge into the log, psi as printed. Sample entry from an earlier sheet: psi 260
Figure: psi 150
